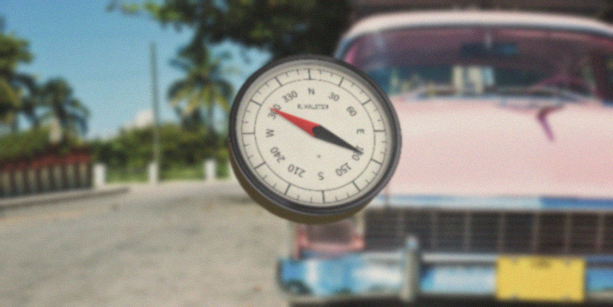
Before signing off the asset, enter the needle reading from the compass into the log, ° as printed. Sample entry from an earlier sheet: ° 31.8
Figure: ° 300
